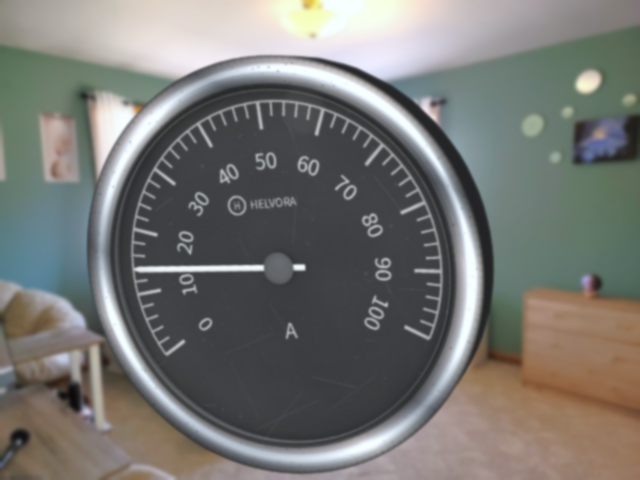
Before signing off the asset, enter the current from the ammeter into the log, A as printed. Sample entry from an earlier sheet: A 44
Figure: A 14
